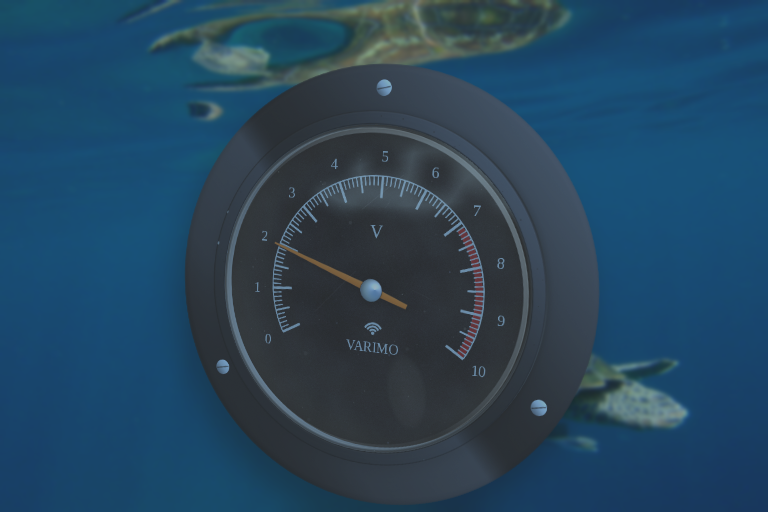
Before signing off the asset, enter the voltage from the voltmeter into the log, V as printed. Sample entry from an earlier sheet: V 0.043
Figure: V 2
